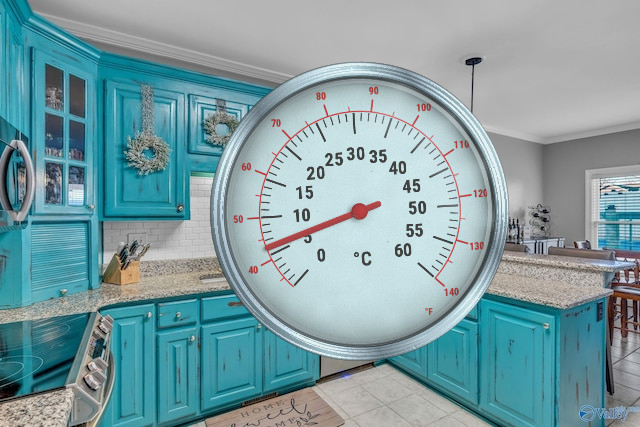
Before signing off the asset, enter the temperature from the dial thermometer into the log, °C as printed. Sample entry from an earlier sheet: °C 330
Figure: °C 6
